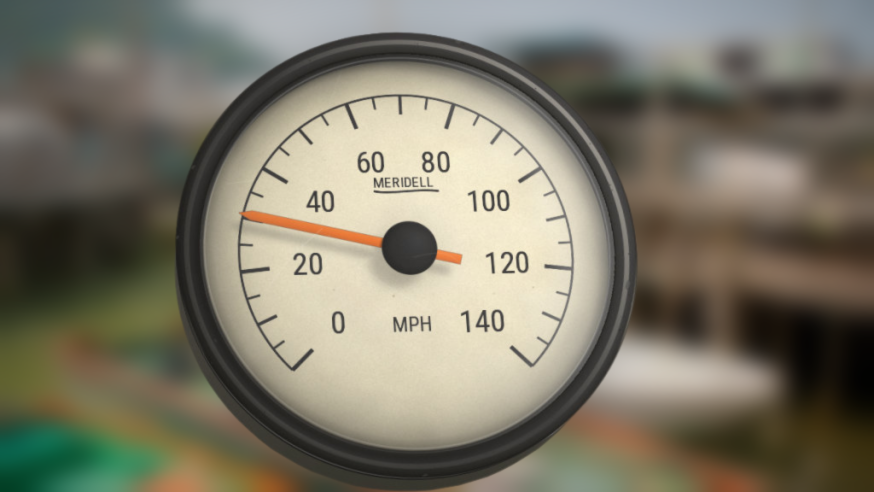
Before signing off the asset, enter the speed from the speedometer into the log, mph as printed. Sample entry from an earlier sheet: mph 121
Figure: mph 30
